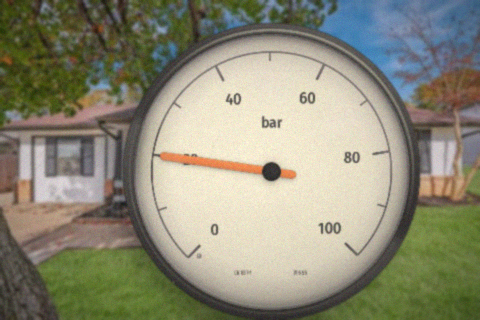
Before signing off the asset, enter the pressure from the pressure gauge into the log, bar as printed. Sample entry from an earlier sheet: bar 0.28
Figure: bar 20
